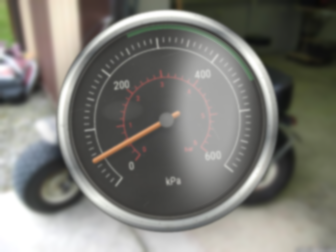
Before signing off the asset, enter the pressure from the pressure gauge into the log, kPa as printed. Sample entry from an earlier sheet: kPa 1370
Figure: kPa 50
